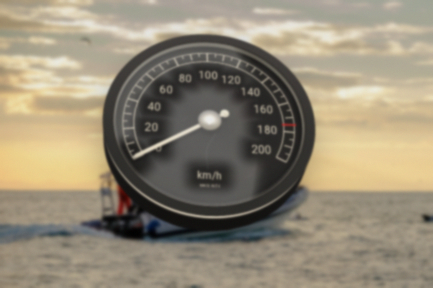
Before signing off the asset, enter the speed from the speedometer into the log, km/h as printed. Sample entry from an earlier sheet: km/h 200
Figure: km/h 0
